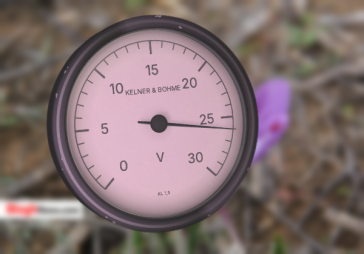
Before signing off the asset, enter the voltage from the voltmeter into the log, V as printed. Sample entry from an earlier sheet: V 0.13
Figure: V 26
